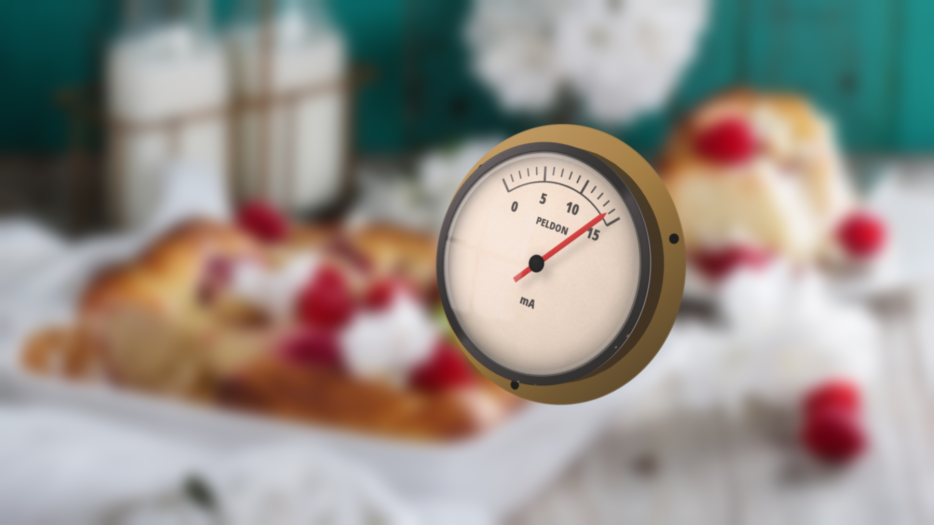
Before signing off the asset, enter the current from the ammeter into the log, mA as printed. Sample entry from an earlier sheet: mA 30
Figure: mA 14
